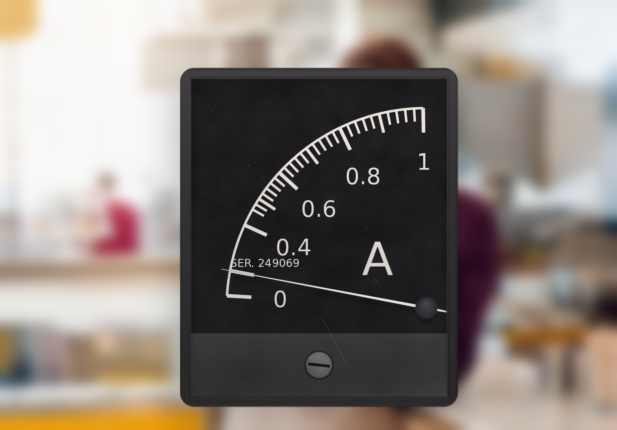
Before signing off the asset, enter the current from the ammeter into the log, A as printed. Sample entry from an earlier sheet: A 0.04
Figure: A 0.2
